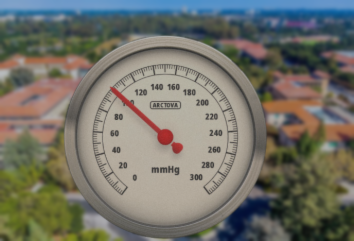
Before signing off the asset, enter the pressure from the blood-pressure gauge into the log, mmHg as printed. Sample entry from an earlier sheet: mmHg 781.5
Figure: mmHg 100
